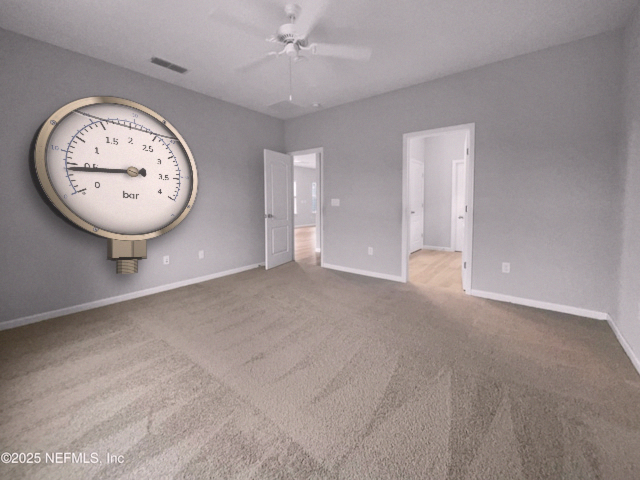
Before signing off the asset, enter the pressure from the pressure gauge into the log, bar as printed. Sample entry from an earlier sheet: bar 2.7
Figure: bar 0.4
